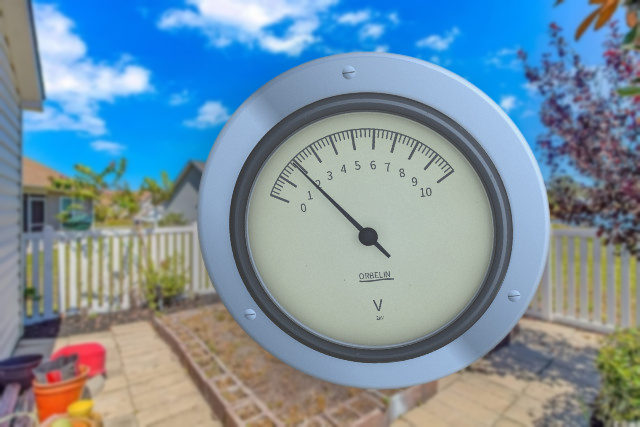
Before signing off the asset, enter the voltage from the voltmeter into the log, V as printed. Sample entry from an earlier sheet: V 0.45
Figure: V 2
